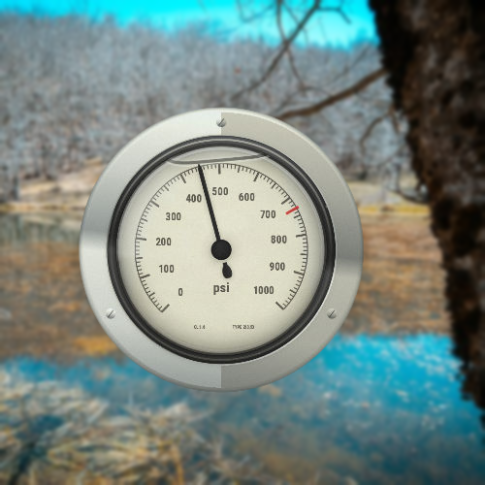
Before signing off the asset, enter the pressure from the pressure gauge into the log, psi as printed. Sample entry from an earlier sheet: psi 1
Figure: psi 450
